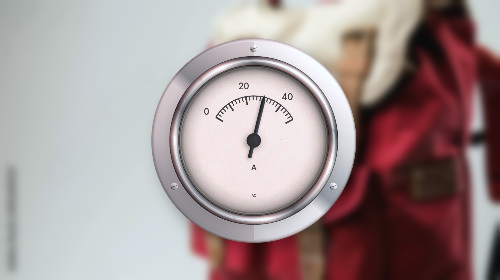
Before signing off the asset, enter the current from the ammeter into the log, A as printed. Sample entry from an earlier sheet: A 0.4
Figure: A 30
